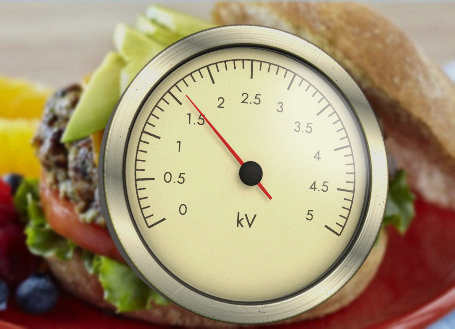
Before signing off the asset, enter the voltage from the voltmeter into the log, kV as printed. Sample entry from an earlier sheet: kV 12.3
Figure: kV 1.6
